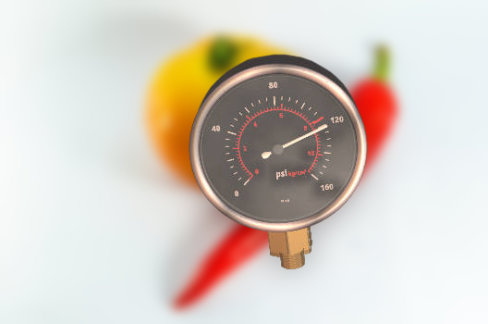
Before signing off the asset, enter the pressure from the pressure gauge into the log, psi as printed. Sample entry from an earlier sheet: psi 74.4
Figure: psi 120
